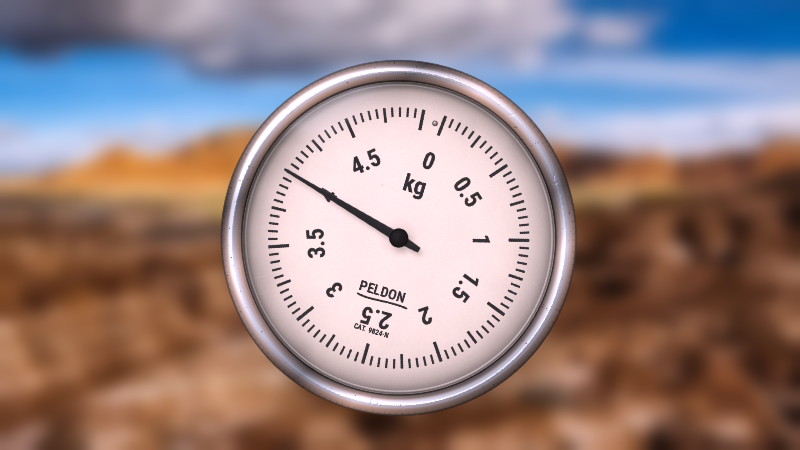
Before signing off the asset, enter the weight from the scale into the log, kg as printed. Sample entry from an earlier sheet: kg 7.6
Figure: kg 4
